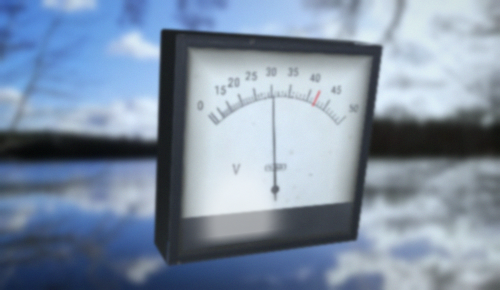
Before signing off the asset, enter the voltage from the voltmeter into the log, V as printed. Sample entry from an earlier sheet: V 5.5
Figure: V 30
